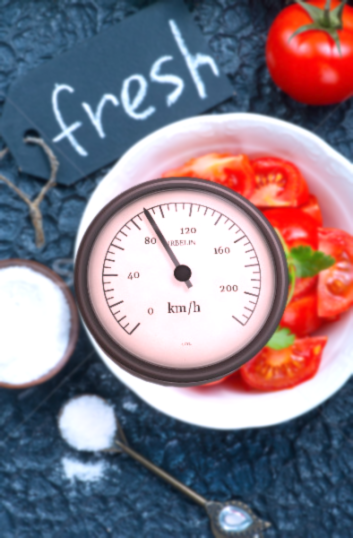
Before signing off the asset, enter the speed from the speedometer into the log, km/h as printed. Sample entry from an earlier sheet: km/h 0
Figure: km/h 90
